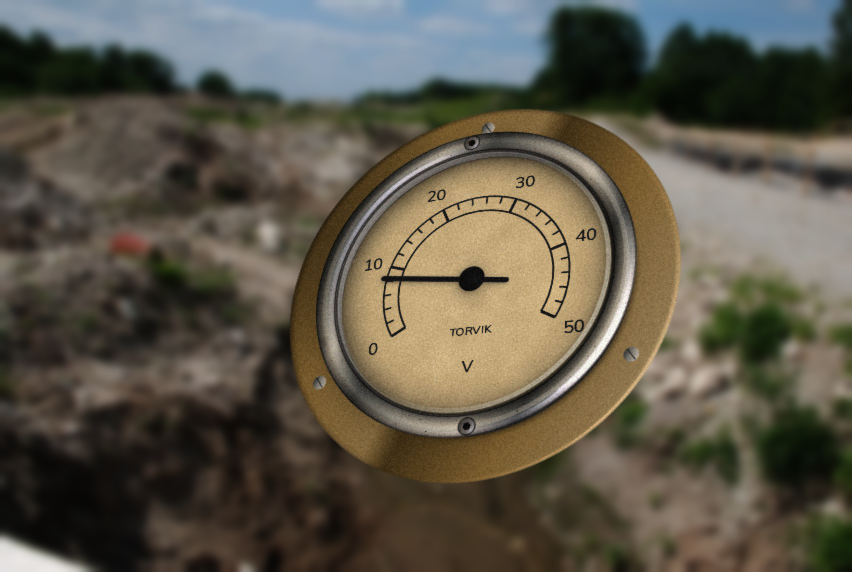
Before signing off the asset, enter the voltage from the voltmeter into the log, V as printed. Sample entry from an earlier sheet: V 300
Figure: V 8
